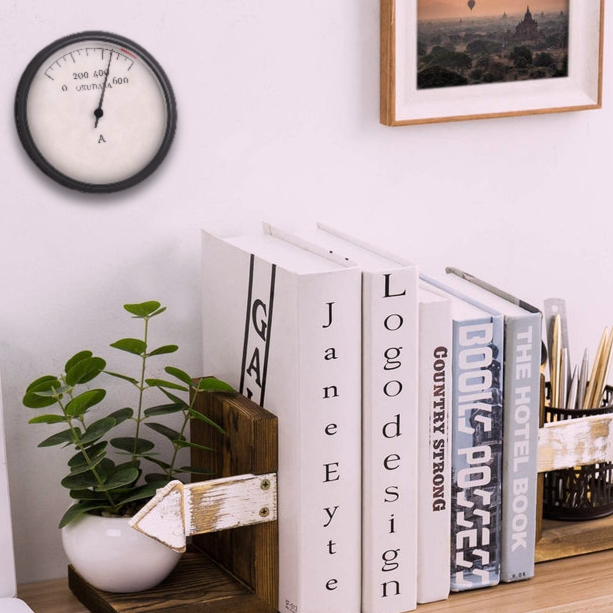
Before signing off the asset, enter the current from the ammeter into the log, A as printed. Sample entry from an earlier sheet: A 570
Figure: A 450
